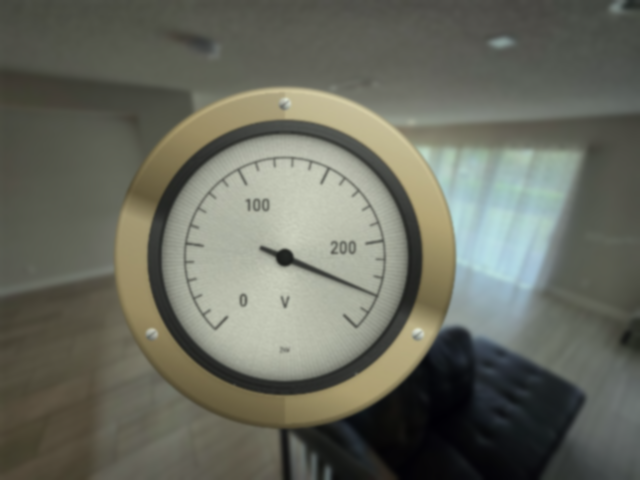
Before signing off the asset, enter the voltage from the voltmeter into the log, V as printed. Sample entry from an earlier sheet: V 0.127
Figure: V 230
